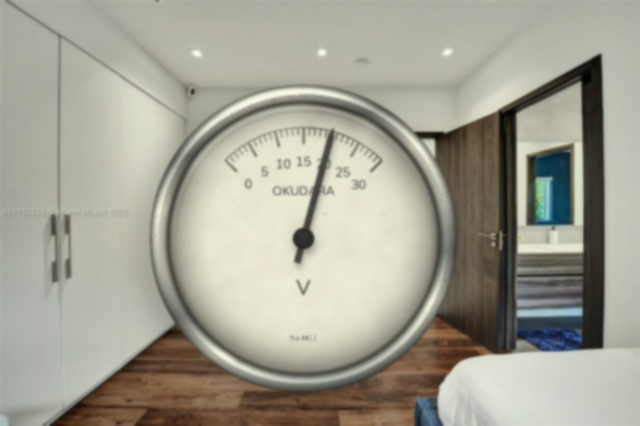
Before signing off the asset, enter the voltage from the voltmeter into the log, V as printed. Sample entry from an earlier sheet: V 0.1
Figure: V 20
